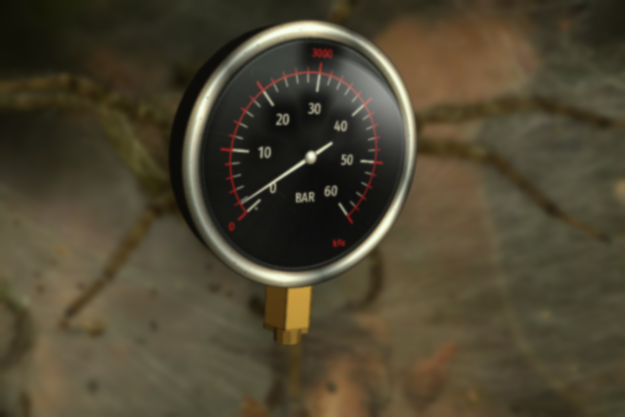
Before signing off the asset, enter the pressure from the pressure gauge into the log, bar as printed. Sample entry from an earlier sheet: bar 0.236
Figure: bar 2
